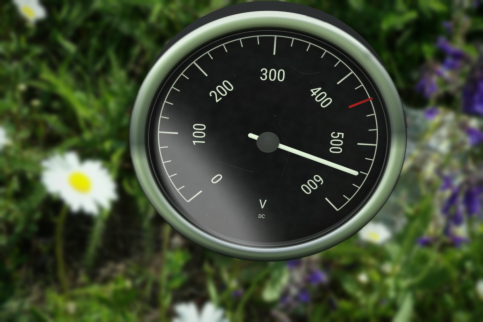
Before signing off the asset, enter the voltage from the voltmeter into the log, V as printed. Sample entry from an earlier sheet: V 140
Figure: V 540
